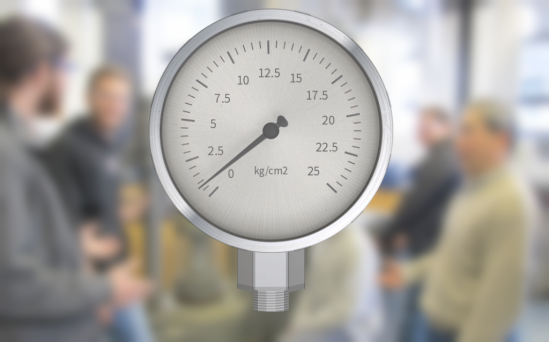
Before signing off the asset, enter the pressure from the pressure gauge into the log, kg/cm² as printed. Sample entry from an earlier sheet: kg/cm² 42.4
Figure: kg/cm² 0.75
